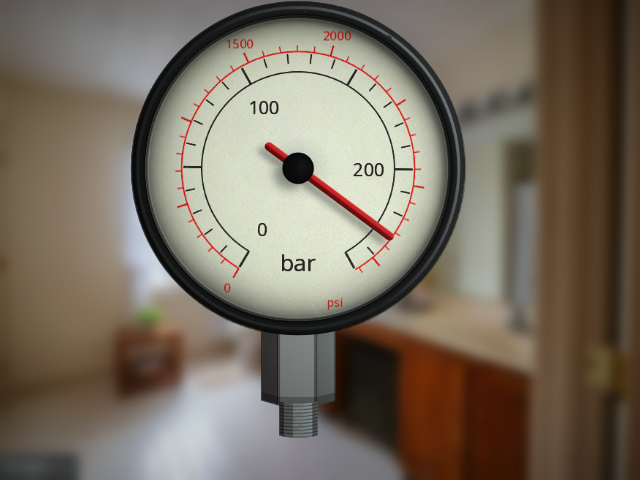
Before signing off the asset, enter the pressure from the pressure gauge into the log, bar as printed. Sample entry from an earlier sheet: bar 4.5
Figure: bar 230
